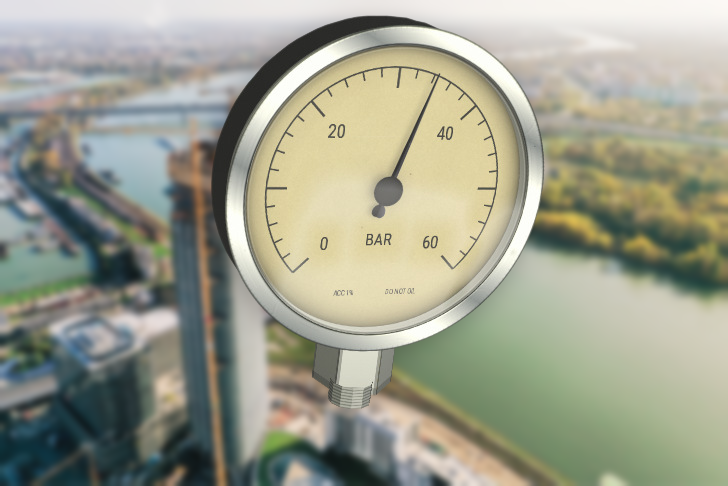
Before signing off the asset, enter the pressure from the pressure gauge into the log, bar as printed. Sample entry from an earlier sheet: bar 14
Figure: bar 34
